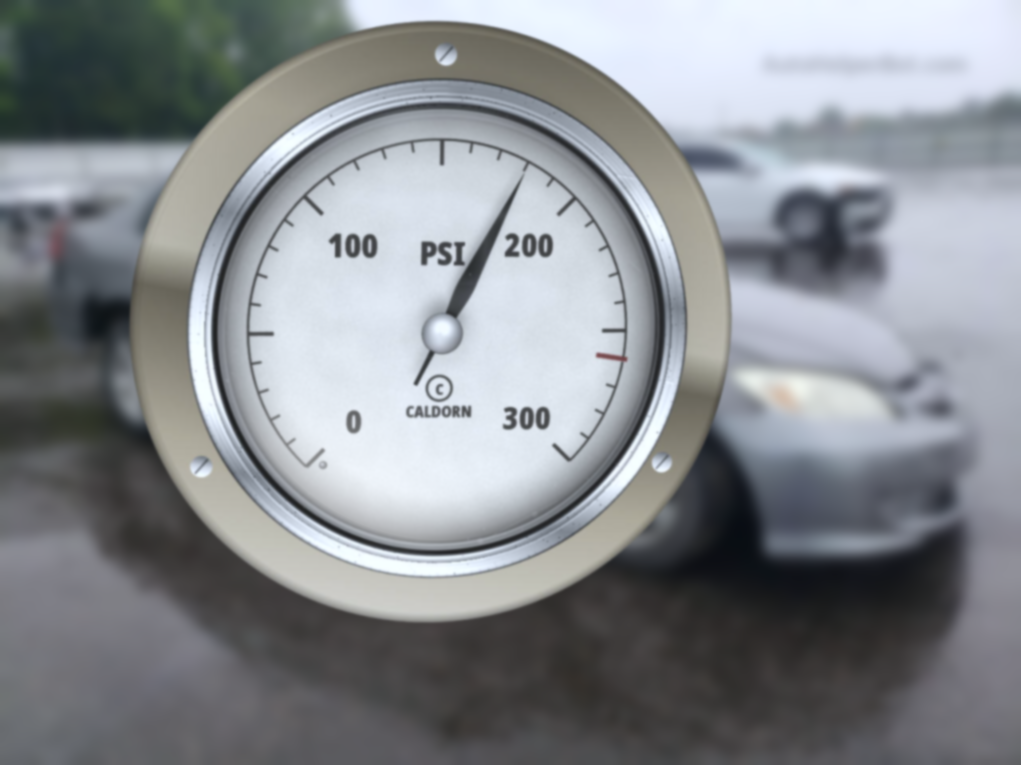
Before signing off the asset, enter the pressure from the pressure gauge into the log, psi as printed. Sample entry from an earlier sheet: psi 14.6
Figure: psi 180
